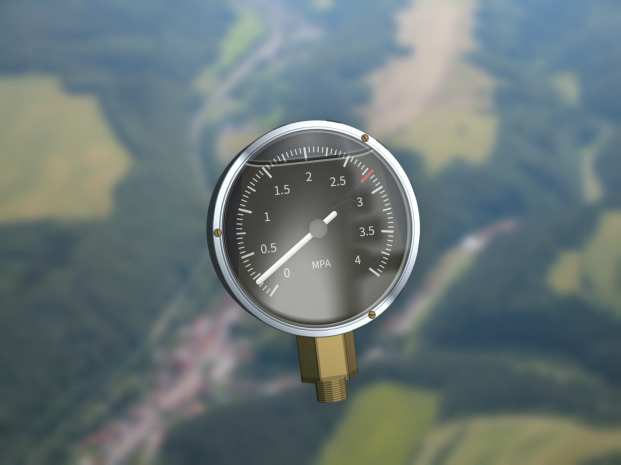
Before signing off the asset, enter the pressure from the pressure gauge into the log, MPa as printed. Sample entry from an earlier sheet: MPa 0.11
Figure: MPa 0.2
